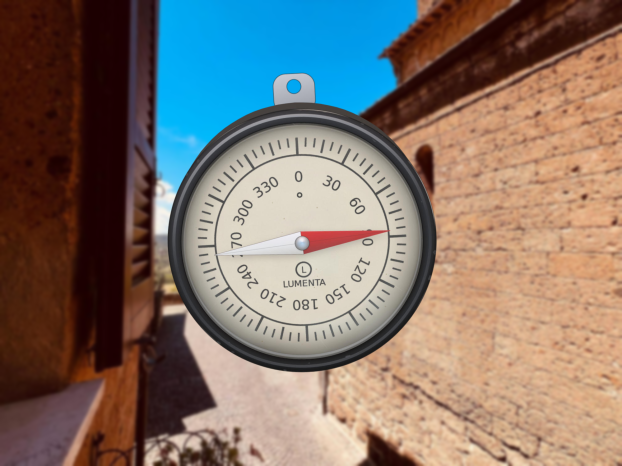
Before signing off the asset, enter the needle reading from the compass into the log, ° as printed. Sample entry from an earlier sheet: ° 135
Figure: ° 85
